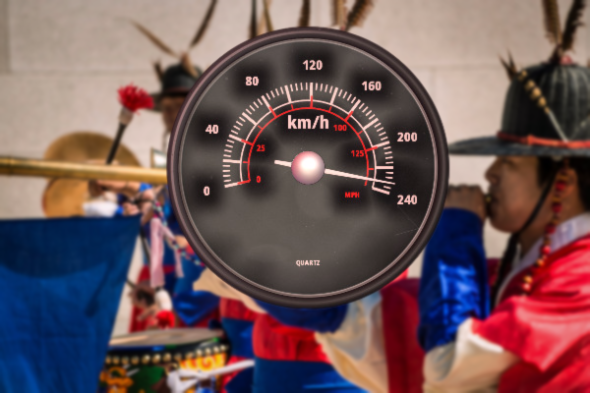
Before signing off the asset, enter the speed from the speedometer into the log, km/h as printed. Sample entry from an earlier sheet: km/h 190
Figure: km/h 232
